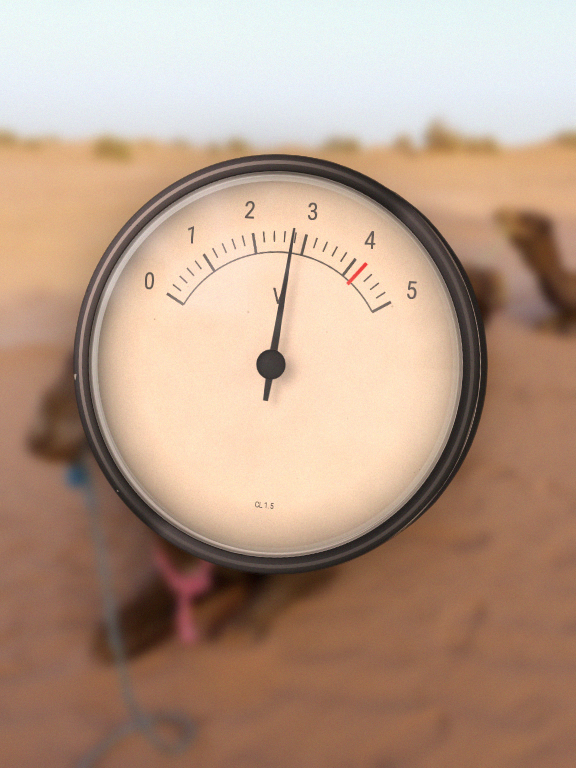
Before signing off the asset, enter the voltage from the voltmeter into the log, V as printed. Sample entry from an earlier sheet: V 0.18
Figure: V 2.8
